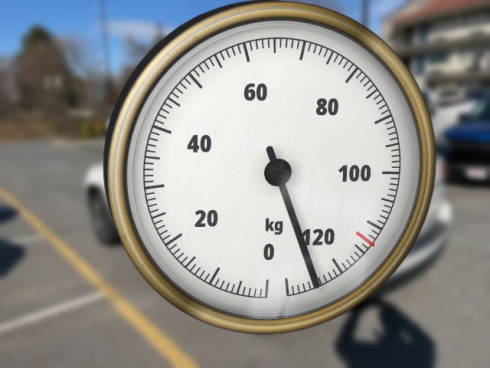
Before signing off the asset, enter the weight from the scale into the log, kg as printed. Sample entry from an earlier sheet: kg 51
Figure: kg 125
